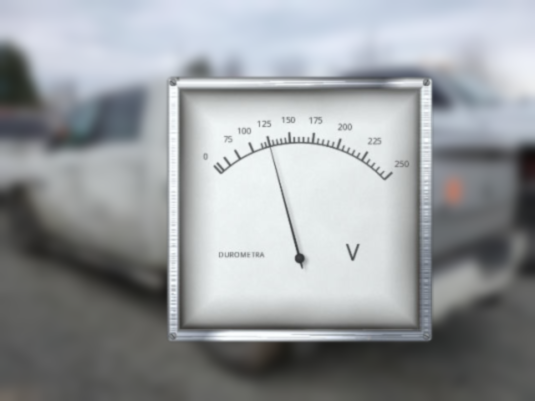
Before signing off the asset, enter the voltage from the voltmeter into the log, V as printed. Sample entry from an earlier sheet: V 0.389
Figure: V 125
